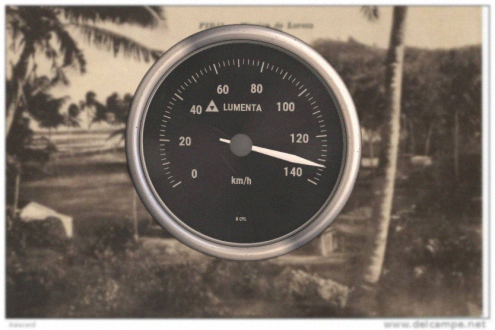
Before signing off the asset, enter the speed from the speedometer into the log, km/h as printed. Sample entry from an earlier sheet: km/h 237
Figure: km/h 132
